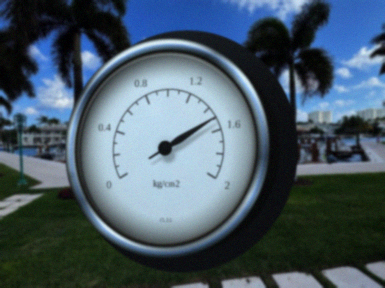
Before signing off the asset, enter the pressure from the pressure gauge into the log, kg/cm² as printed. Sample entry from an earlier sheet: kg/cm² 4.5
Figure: kg/cm² 1.5
